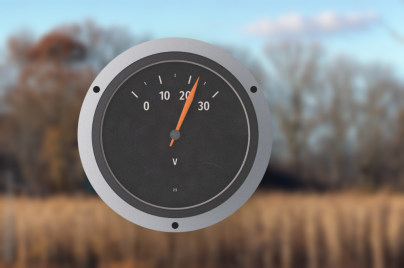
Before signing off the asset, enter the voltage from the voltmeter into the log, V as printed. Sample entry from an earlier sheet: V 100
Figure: V 22.5
